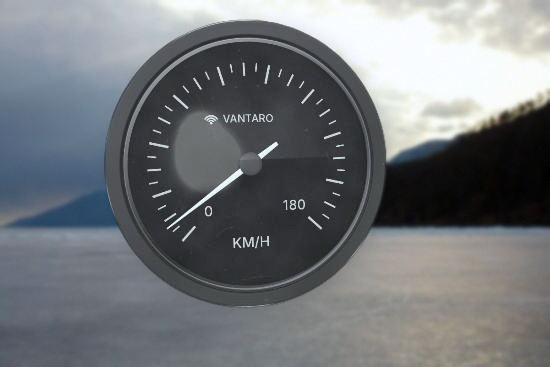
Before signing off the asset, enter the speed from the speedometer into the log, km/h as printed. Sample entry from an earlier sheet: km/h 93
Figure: km/h 7.5
